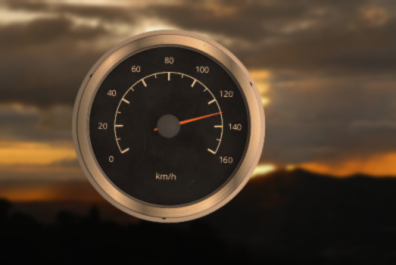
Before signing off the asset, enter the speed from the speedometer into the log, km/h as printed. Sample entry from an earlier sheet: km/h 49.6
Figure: km/h 130
